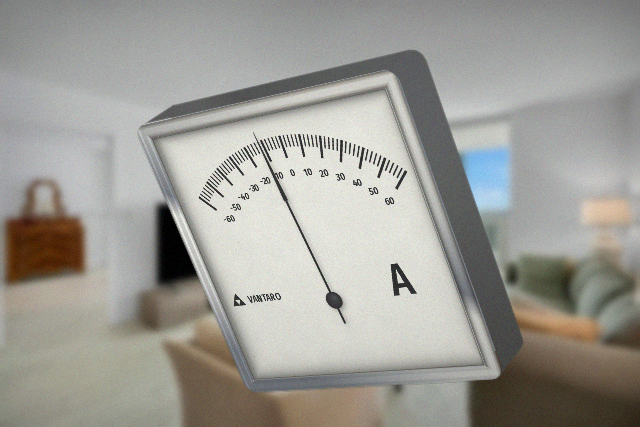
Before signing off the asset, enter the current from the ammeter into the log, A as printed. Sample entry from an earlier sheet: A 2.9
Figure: A -10
